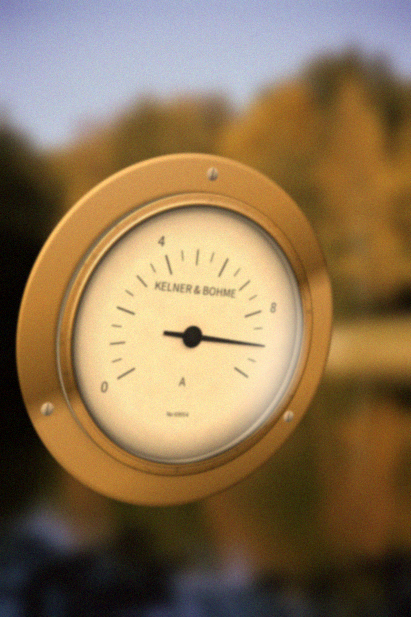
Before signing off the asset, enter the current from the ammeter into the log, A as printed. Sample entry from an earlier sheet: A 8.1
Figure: A 9
